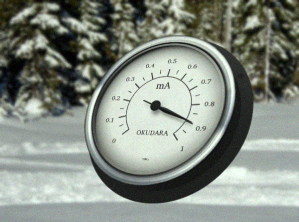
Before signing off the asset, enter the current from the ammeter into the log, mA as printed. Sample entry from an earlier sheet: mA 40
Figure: mA 0.9
